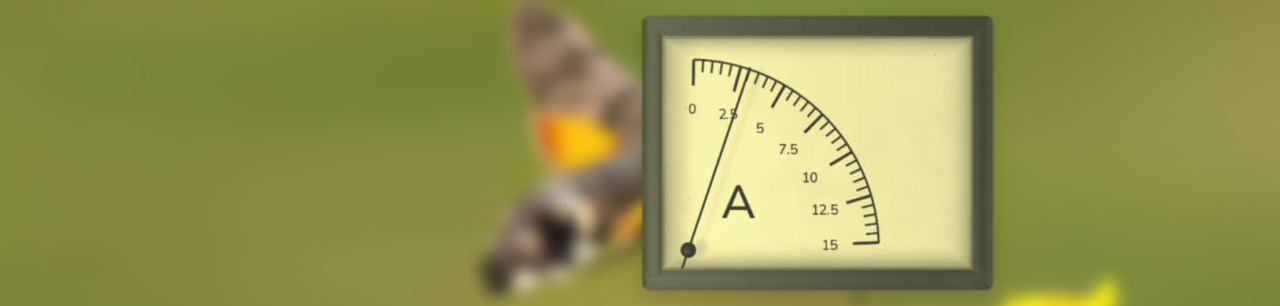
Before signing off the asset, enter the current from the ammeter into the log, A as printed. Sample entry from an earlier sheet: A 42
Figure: A 3
